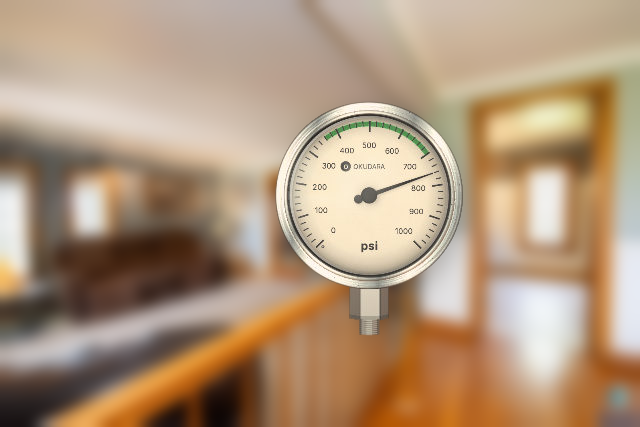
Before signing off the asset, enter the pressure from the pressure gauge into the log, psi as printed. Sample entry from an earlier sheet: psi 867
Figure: psi 760
